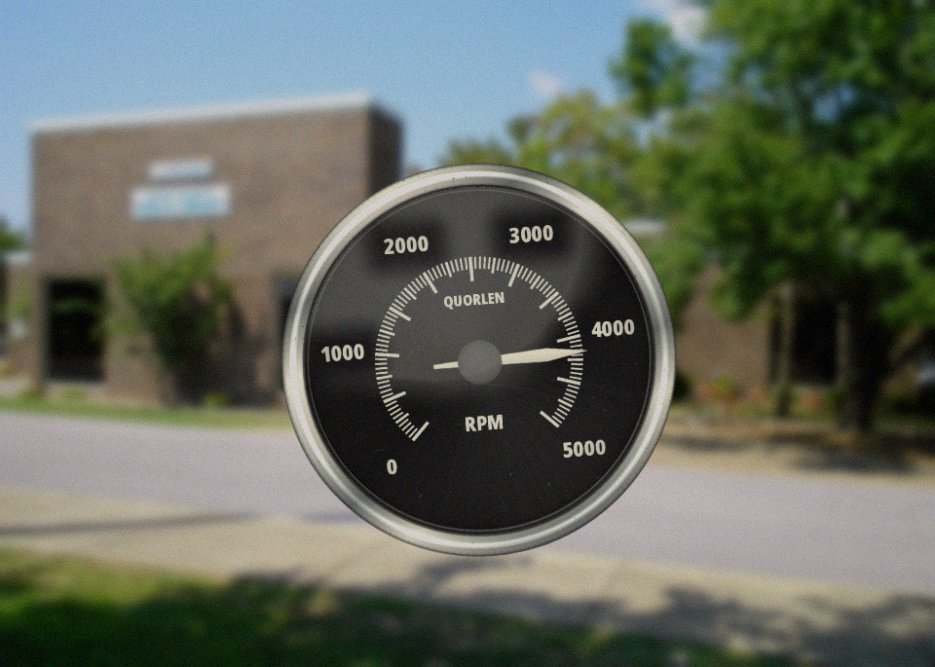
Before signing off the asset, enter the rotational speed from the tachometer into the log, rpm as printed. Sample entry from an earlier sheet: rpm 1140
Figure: rpm 4150
